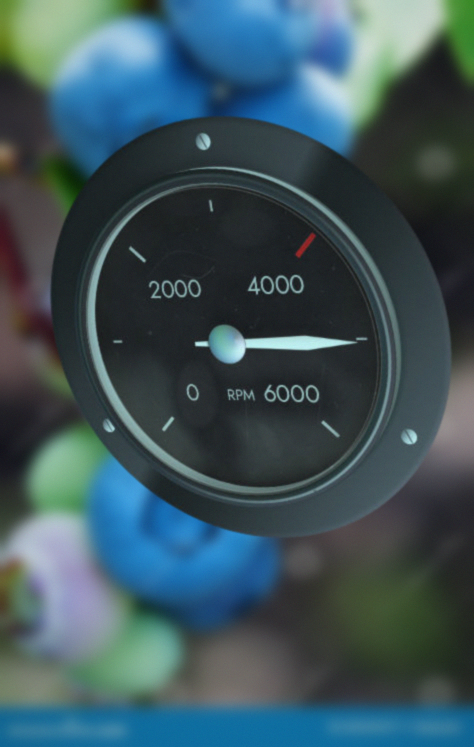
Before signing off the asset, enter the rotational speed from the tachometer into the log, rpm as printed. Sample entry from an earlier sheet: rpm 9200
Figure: rpm 5000
